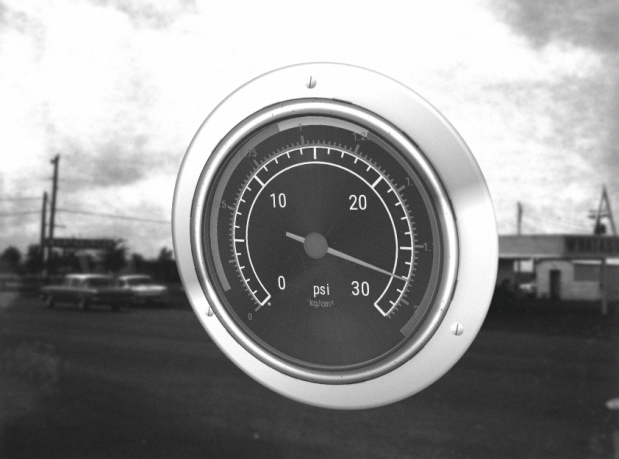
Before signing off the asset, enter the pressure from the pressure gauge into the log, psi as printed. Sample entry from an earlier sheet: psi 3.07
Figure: psi 27
